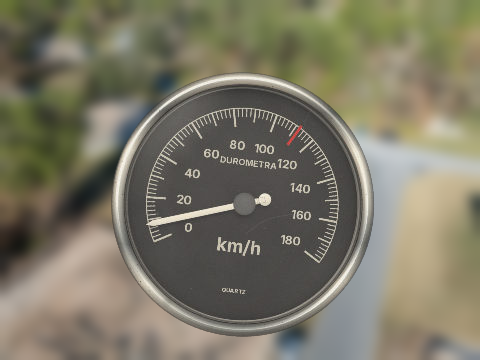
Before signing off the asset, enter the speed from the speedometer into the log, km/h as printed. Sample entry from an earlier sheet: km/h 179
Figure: km/h 8
